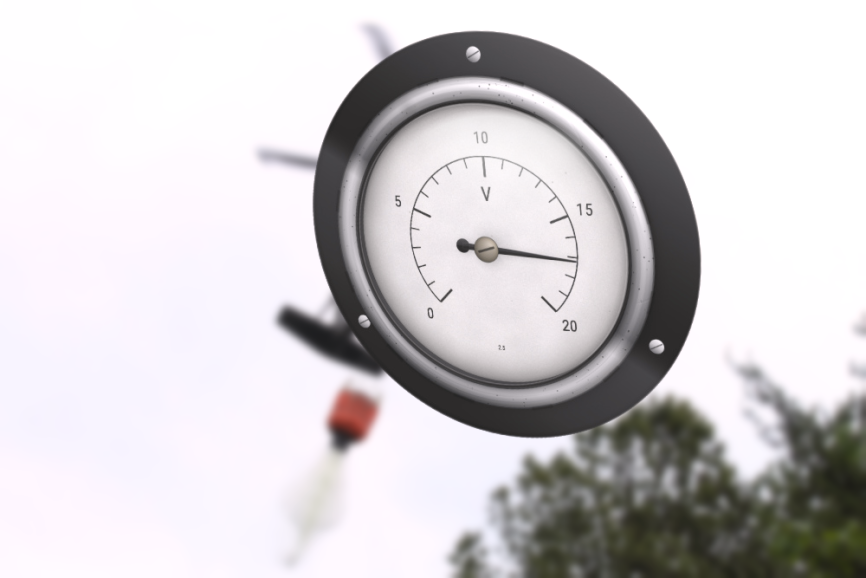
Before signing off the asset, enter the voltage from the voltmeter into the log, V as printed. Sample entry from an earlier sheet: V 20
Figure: V 17
